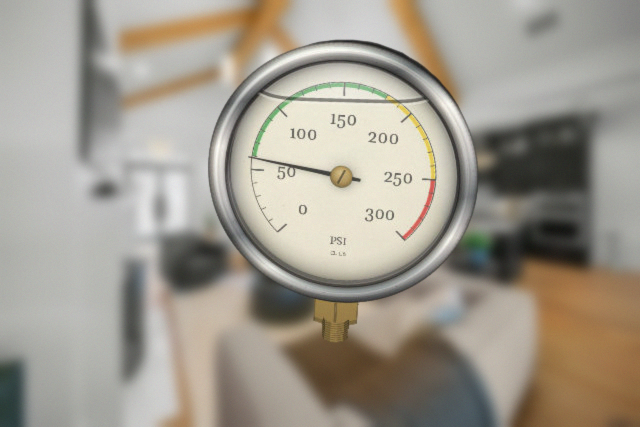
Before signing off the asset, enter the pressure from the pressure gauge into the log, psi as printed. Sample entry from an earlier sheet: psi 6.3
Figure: psi 60
